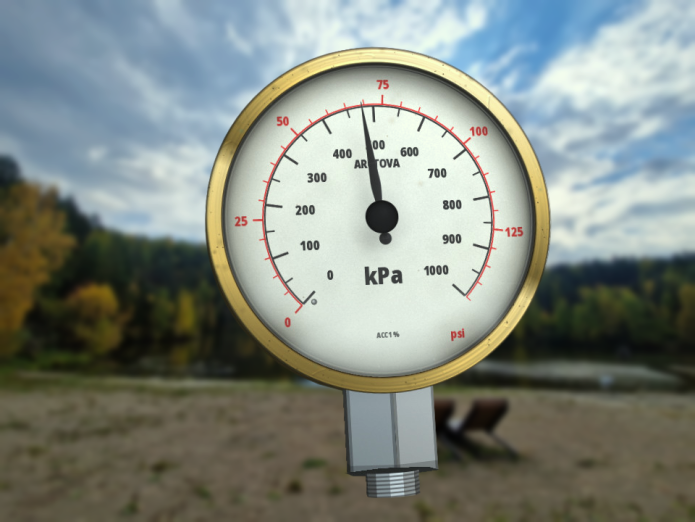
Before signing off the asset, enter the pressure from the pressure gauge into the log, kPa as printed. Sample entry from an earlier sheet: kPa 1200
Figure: kPa 475
